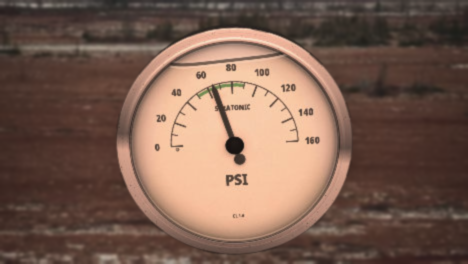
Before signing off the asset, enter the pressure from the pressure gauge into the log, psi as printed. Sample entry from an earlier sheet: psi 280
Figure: psi 65
